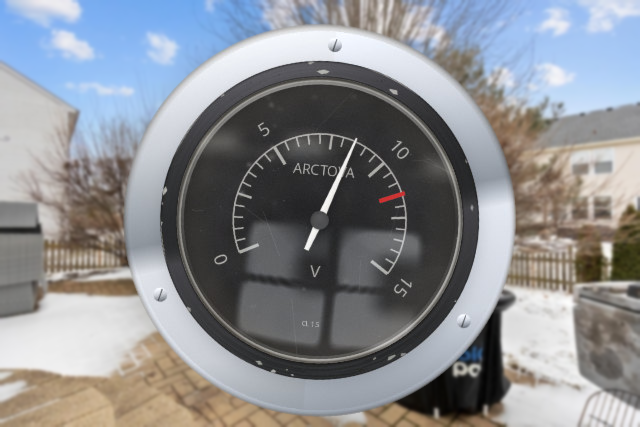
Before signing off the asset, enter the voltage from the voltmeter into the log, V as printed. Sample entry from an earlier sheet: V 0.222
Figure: V 8.5
